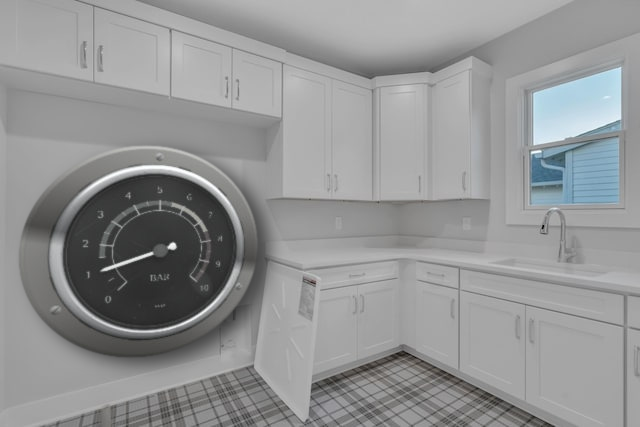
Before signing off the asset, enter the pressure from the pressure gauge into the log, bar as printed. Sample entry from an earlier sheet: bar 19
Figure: bar 1
